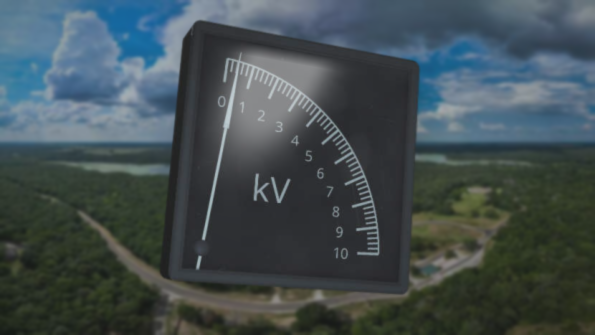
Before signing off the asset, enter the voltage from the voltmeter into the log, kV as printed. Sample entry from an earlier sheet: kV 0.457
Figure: kV 0.4
